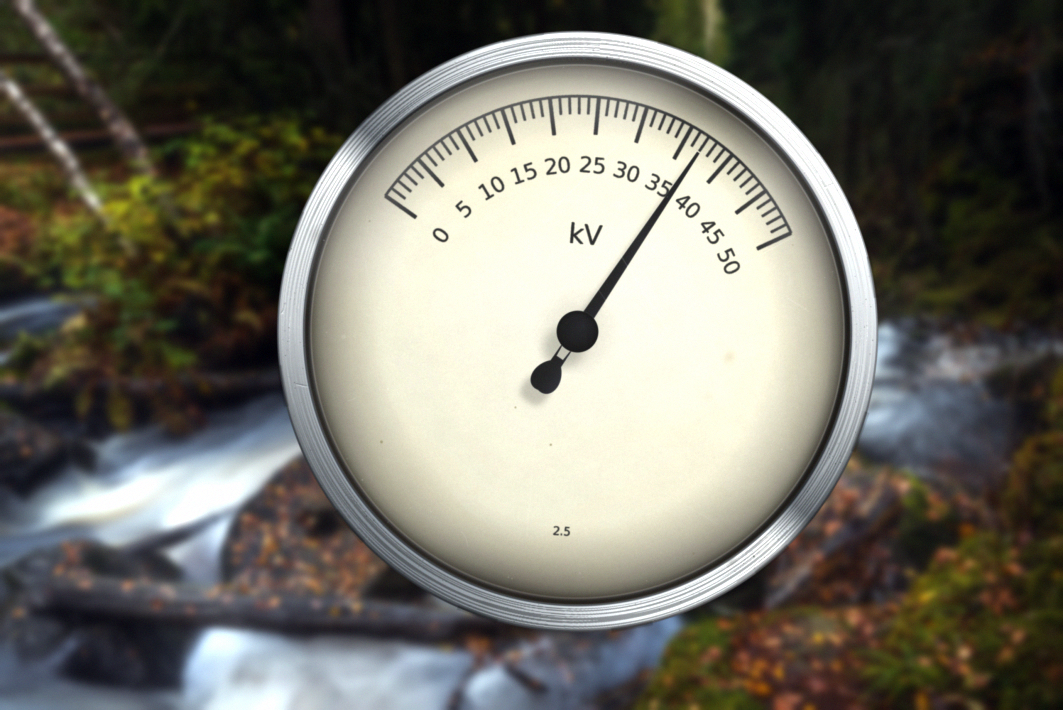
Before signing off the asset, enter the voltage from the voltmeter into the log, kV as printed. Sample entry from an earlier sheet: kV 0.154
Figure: kV 37
